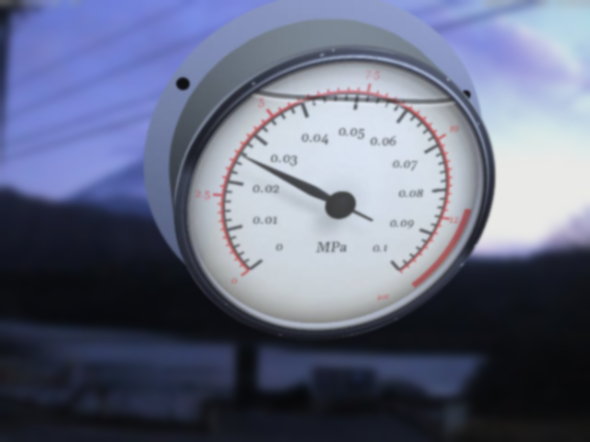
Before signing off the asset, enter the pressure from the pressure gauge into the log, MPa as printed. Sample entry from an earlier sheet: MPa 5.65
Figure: MPa 0.026
